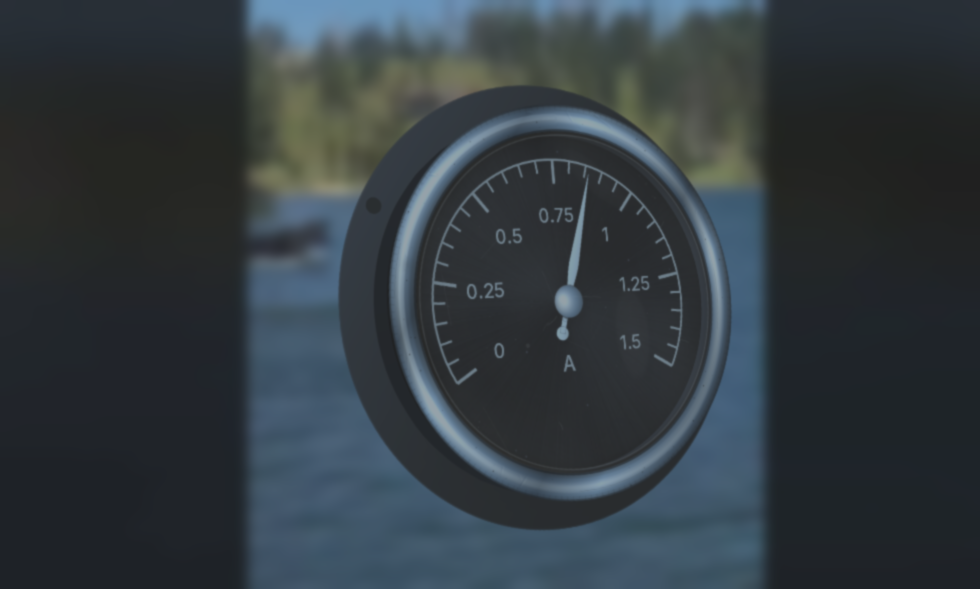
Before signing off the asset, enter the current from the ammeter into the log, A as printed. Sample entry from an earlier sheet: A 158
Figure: A 0.85
